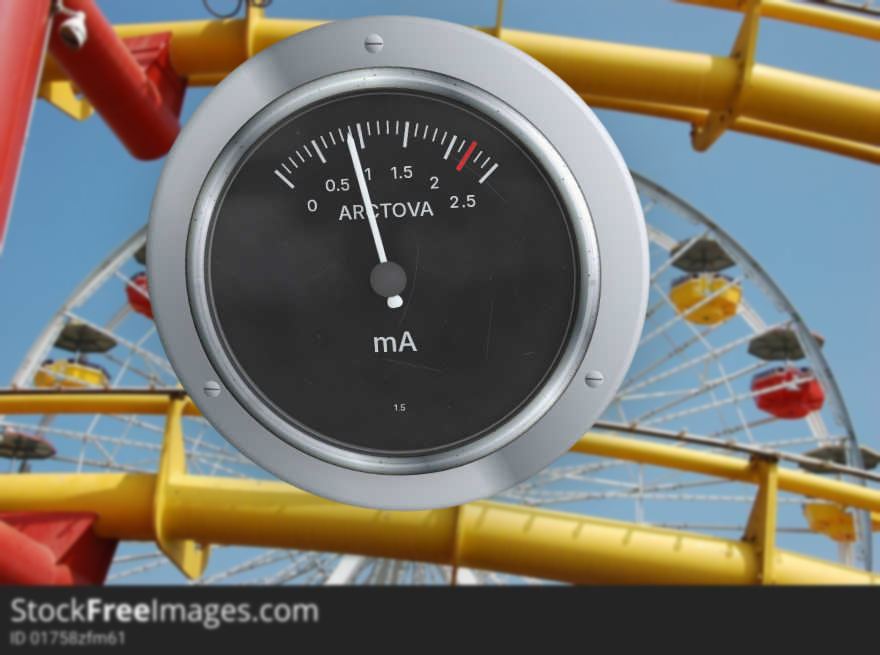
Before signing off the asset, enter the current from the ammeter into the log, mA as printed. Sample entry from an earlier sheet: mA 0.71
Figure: mA 0.9
